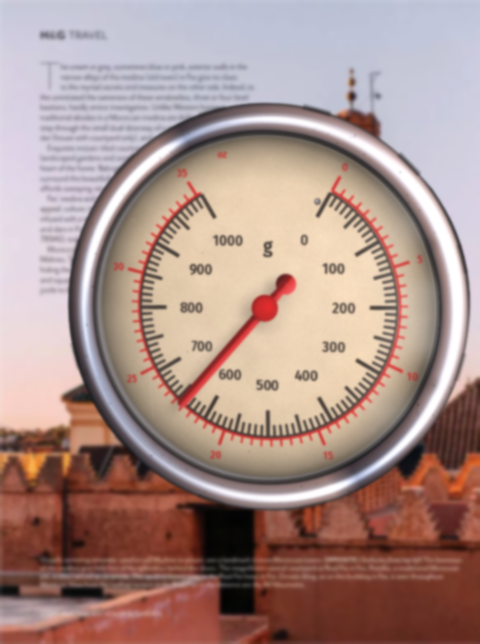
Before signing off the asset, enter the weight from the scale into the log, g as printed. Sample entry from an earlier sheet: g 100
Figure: g 640
